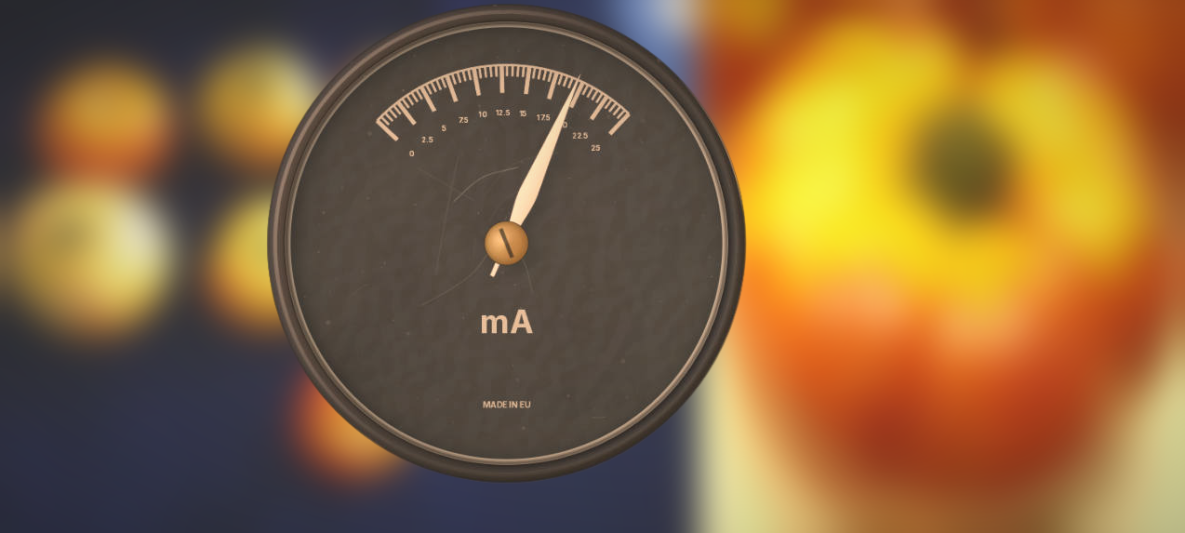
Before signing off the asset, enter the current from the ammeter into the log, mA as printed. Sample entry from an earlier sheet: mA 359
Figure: mA 19.5
